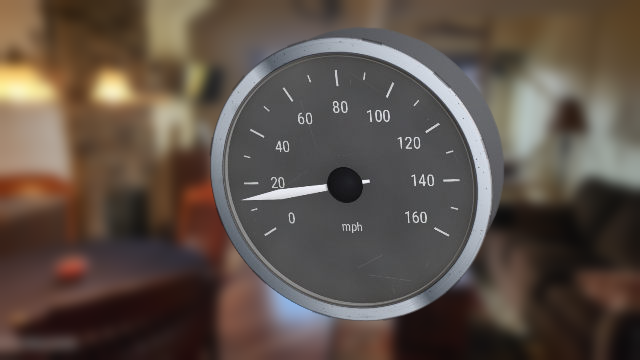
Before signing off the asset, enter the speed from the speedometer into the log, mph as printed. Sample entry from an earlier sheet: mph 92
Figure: mph 15
